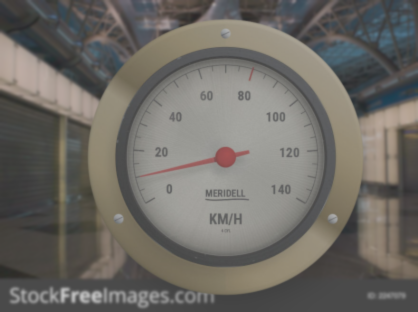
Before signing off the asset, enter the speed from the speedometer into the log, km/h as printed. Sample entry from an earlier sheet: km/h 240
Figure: km/h 10
